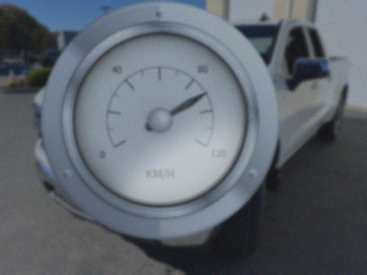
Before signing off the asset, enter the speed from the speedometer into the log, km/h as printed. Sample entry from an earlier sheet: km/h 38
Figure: km/h 90
